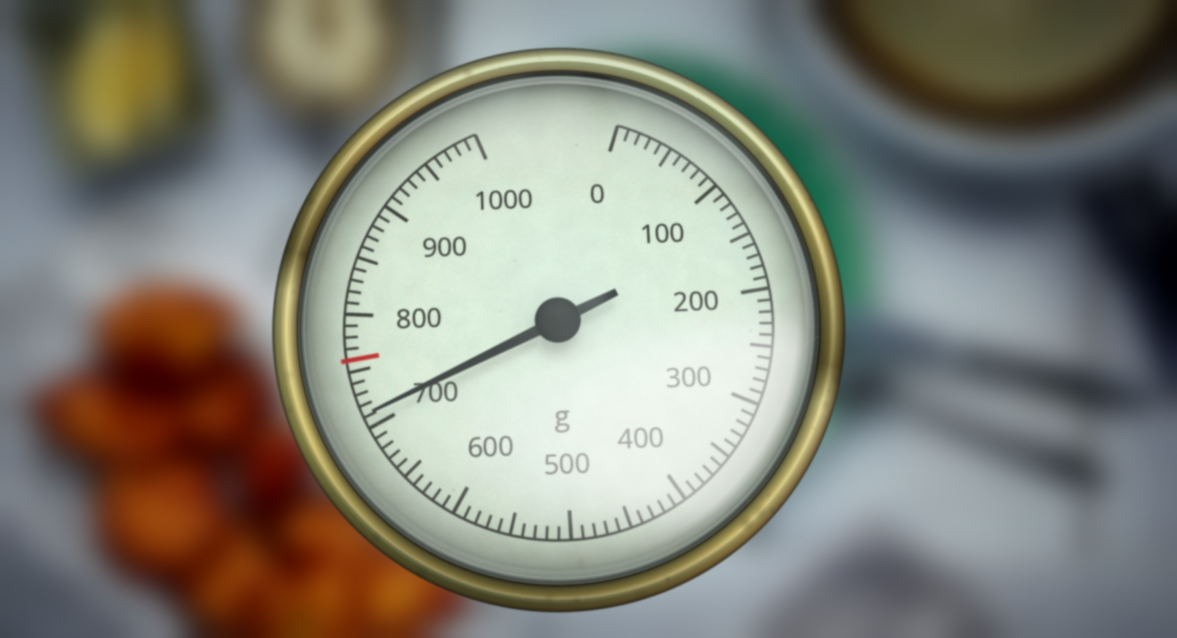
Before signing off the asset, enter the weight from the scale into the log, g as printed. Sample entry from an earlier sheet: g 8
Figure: g 710
